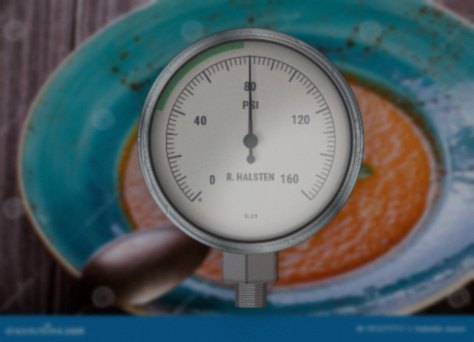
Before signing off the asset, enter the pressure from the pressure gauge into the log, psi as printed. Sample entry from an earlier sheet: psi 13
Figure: psi 80
